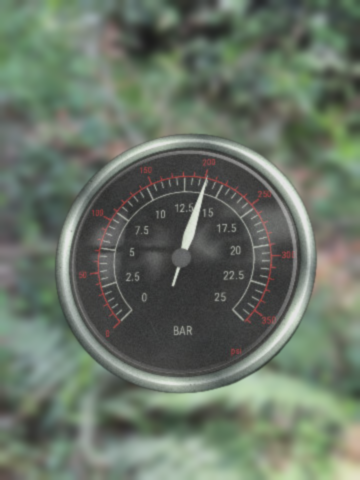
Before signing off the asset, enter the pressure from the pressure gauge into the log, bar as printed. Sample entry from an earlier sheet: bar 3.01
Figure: bar 14
